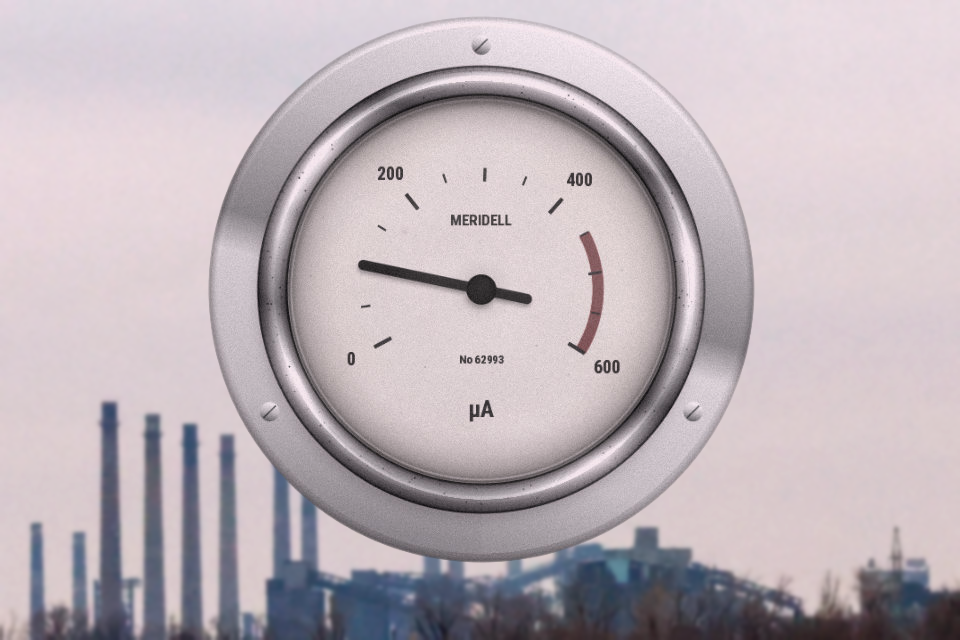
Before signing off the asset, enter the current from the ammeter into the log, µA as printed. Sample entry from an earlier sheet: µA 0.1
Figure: µA 100
